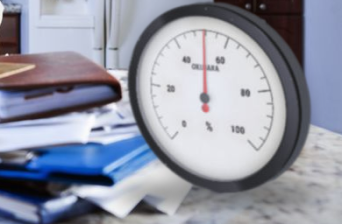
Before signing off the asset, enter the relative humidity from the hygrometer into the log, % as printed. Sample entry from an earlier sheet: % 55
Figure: % 52
